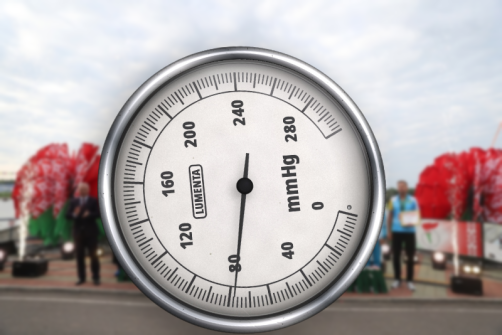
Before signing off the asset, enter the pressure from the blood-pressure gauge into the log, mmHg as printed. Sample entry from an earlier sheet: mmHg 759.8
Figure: mmHg 78
